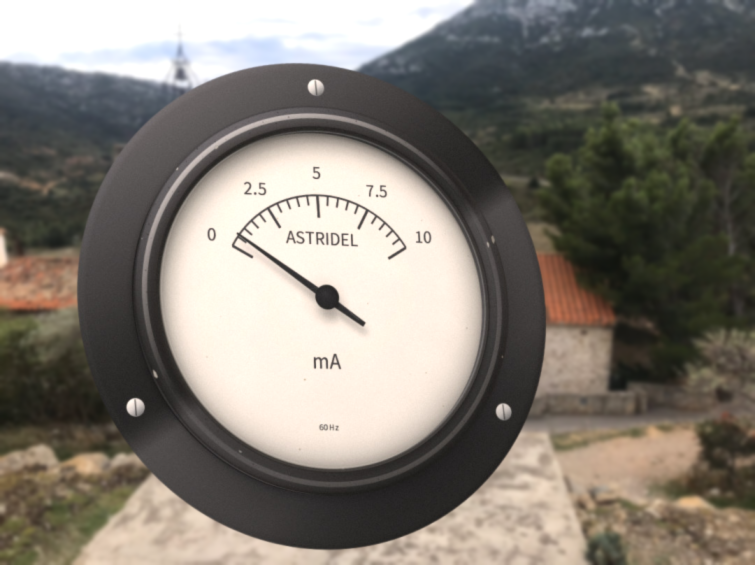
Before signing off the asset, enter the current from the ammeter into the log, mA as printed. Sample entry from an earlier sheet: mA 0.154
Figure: mA 0.5
